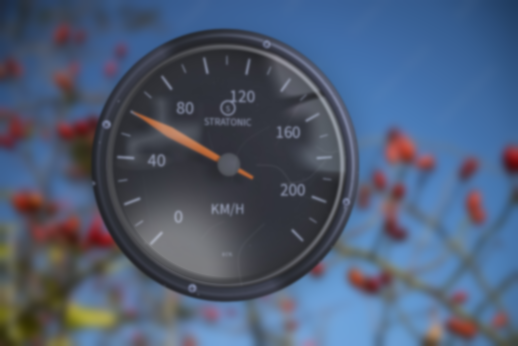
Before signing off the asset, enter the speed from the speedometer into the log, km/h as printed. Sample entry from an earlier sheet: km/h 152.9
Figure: km/h 60
